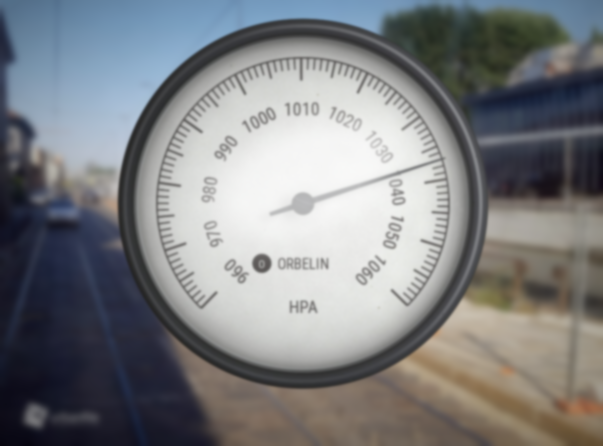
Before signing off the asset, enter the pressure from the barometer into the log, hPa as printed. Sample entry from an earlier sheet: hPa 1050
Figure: hPa 1037
